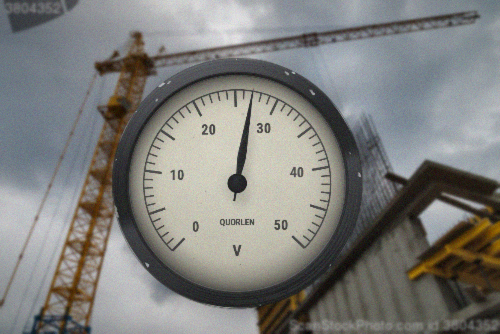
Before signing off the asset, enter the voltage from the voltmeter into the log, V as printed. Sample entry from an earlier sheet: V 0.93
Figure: V 27
